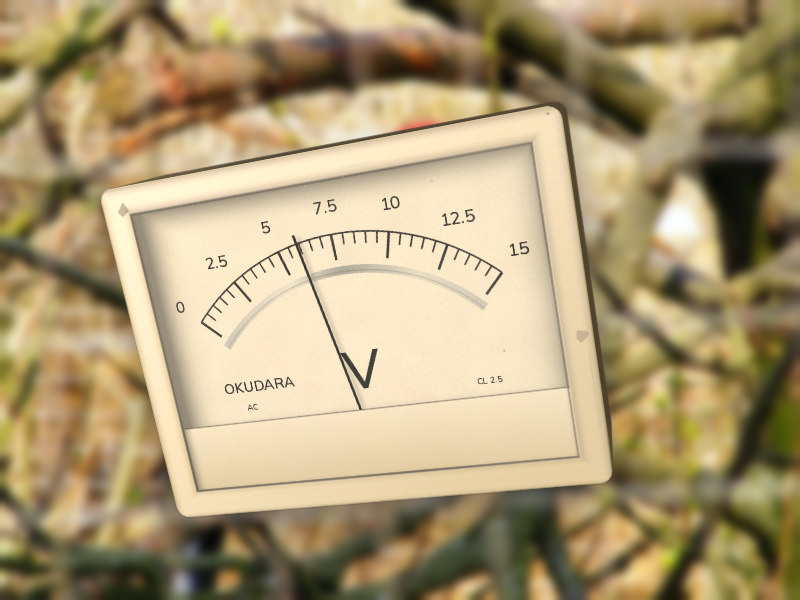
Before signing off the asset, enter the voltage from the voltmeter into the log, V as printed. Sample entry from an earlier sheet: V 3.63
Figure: V 6
